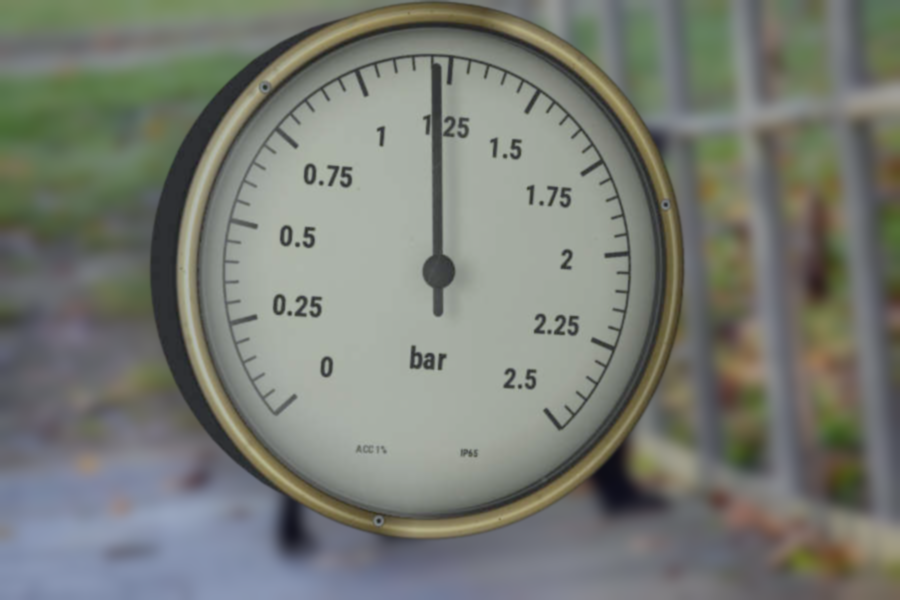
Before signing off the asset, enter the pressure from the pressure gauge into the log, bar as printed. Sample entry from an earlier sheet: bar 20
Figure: bar 1.2
